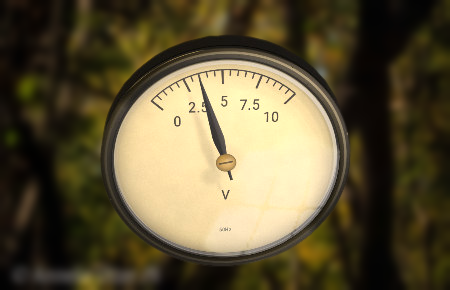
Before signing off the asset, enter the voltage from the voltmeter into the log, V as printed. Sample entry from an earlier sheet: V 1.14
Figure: V 3.5
